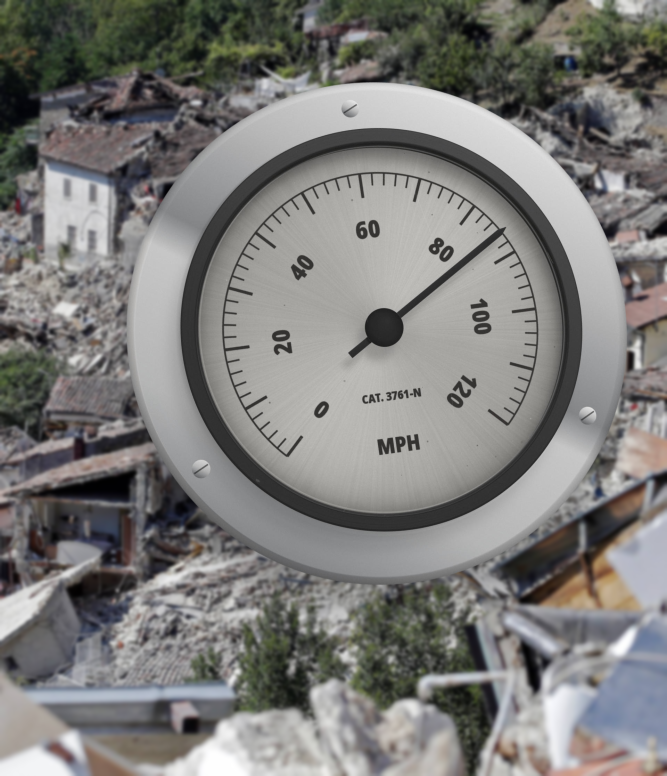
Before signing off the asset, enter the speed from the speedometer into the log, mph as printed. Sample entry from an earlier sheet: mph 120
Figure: mph 86
